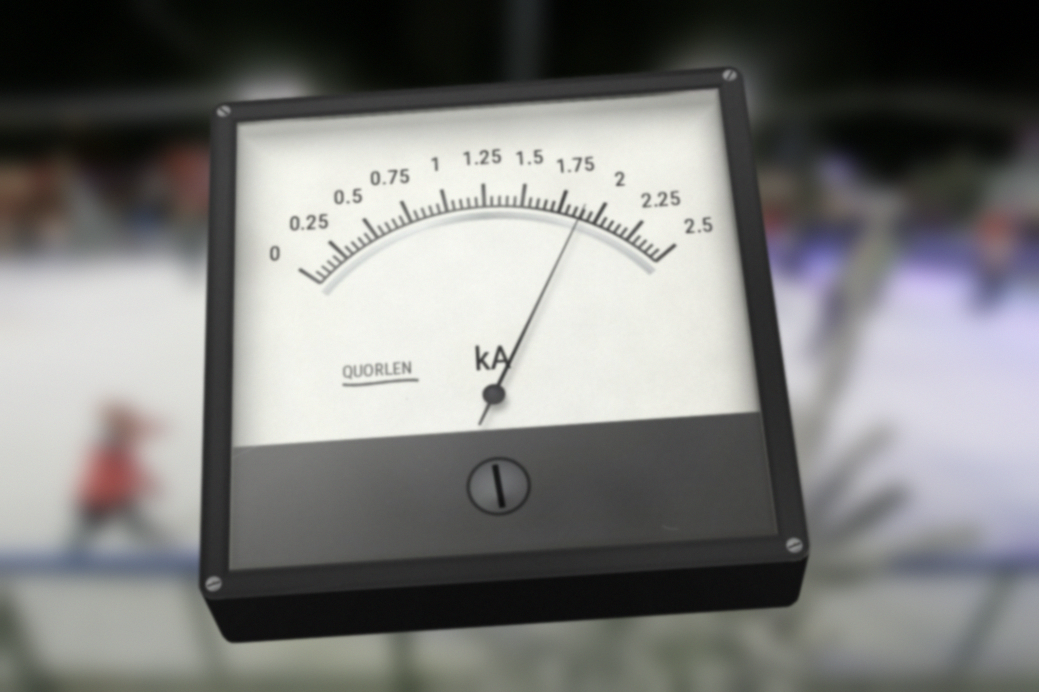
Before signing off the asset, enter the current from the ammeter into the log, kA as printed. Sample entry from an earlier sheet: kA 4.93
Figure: kA 1.9
